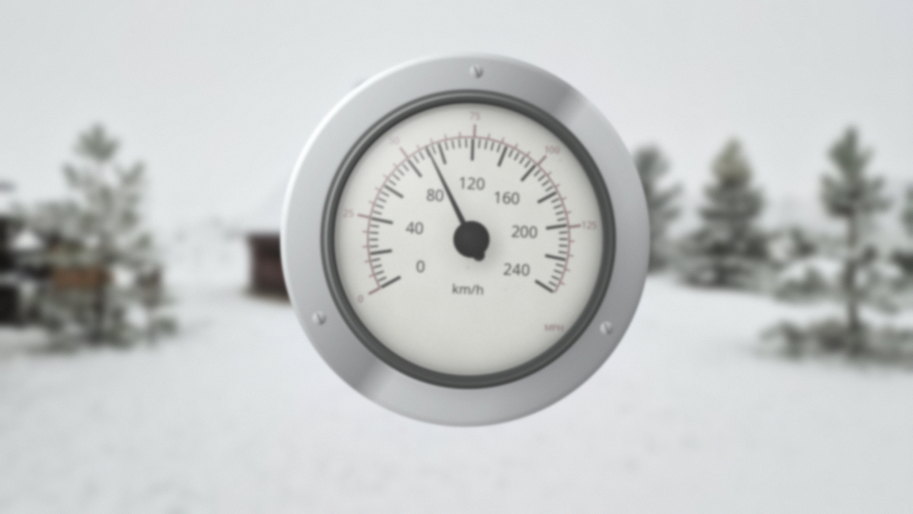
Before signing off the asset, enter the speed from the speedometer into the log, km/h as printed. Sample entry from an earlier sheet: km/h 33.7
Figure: km/h 92
